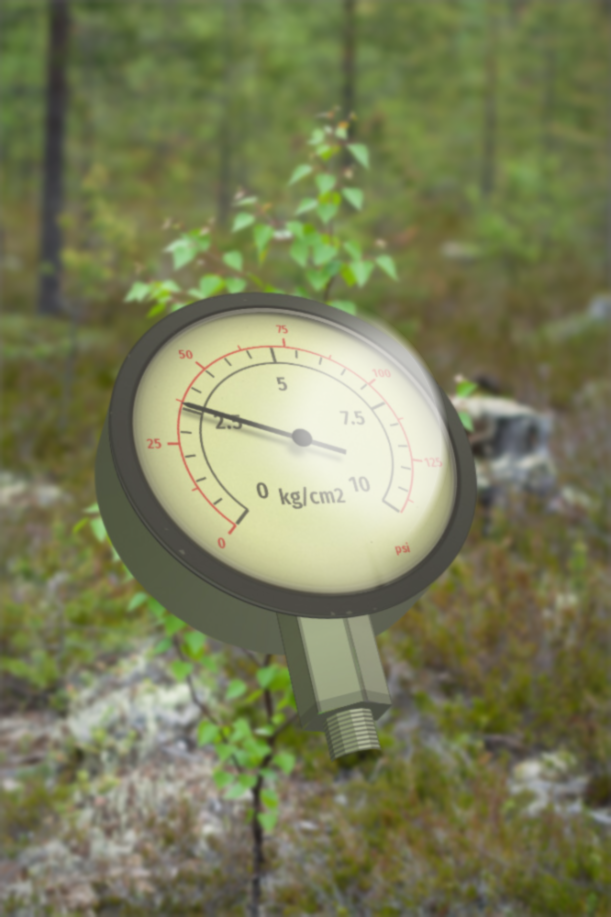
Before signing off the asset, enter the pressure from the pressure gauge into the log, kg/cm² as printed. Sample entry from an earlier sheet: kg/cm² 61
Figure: kg/cm² 2.5
